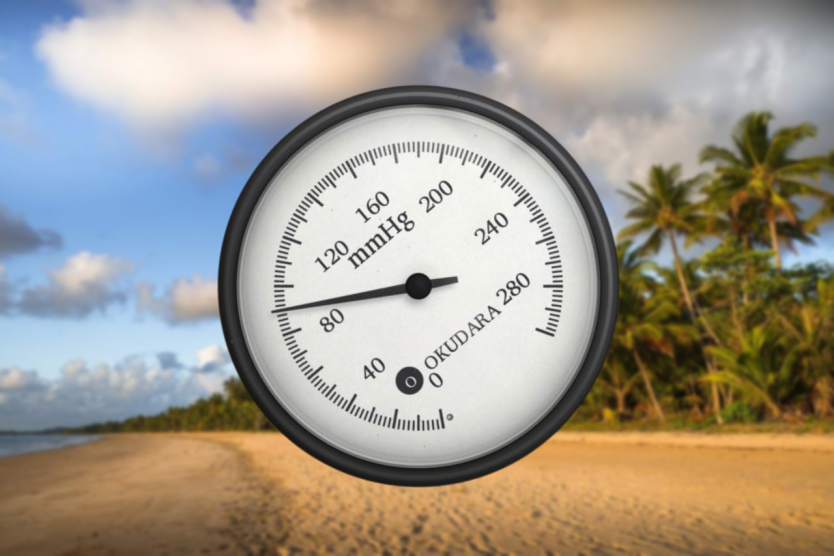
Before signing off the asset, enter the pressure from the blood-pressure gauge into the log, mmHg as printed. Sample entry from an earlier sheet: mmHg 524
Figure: mmHg 90
